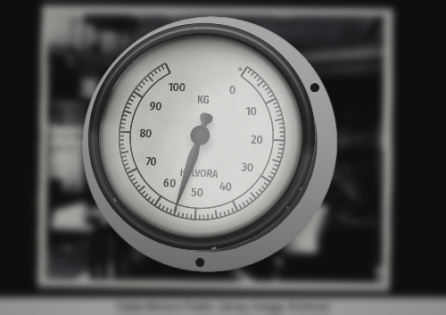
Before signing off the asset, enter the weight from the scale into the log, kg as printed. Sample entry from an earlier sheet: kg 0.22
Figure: kg 55
